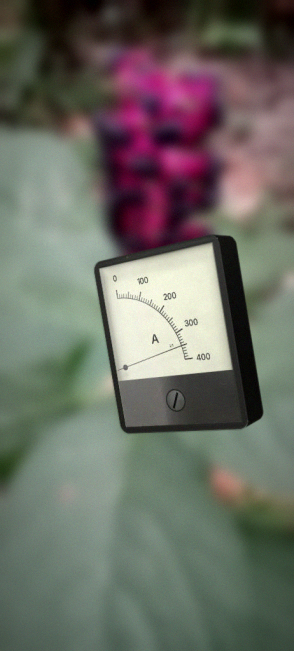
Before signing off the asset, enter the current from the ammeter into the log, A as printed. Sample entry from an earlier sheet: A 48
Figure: A 350
